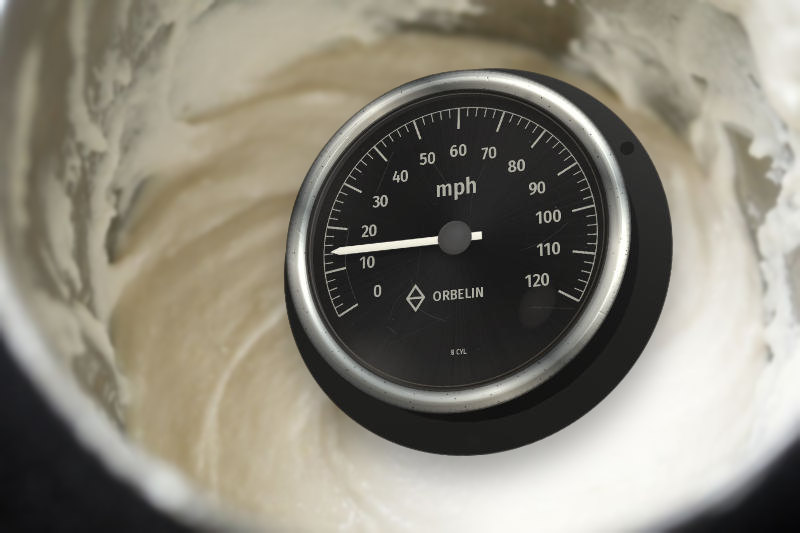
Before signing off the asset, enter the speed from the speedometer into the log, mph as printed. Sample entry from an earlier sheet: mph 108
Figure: mph 14
